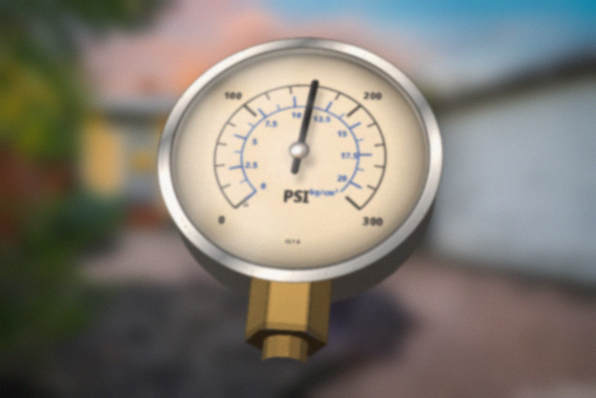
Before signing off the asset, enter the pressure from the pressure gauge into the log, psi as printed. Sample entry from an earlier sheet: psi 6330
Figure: psi 160
